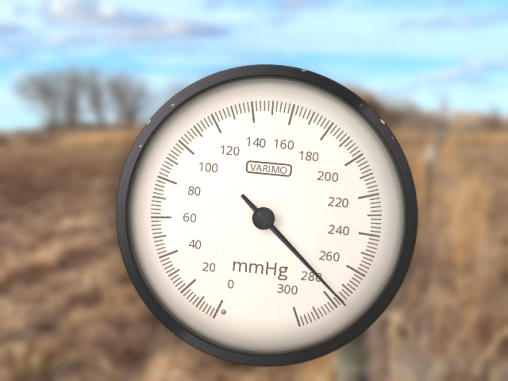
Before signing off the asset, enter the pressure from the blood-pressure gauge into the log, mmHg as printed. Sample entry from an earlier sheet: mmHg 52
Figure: mmHg 276
